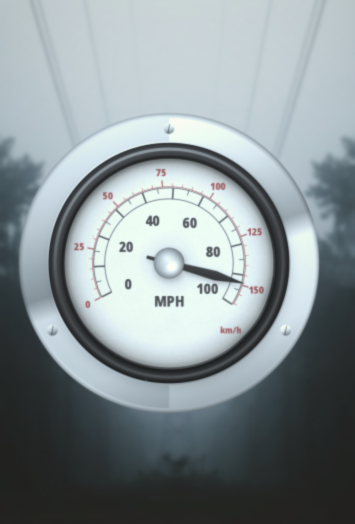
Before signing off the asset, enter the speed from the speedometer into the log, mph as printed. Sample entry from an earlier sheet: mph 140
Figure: mph 92.5
